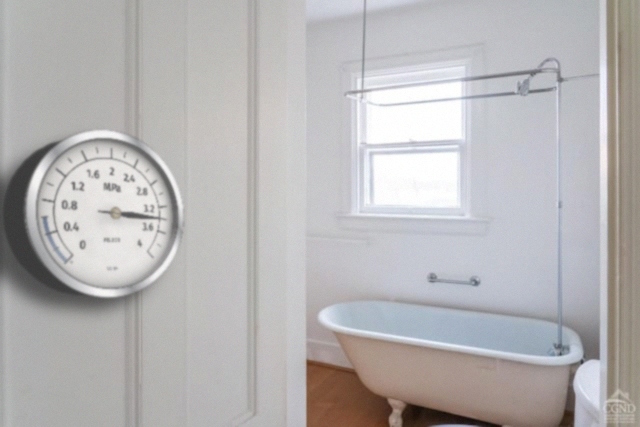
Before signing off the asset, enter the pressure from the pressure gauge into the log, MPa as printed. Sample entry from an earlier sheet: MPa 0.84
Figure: MPa 3.4
